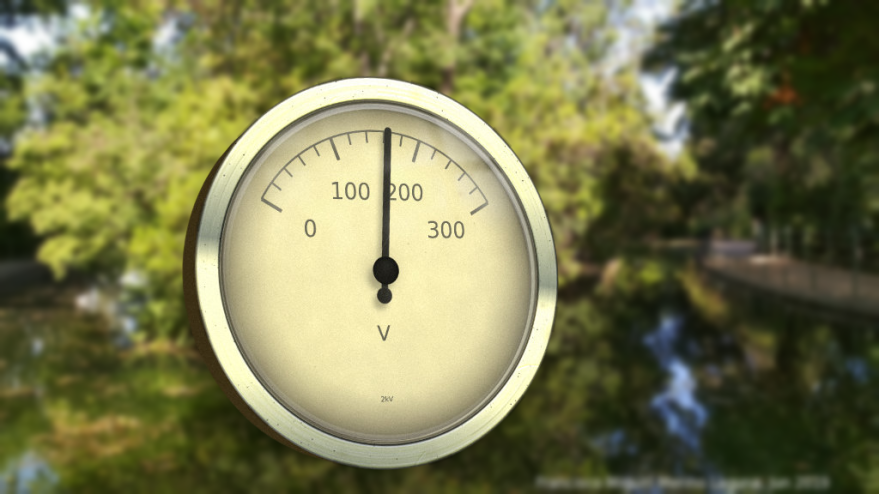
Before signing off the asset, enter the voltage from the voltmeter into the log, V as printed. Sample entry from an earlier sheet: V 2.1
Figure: V 160
